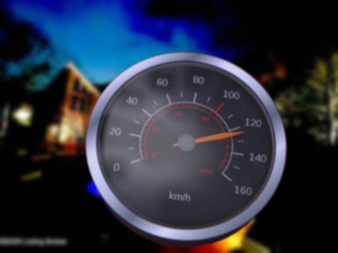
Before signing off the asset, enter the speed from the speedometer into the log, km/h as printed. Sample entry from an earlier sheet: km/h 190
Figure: km/h 125
